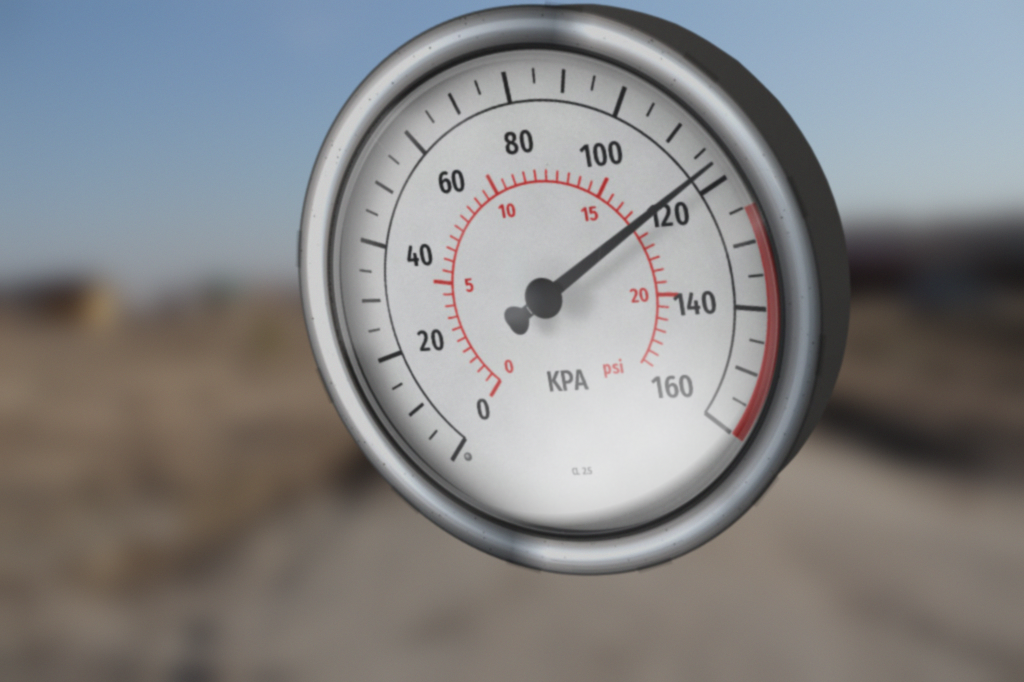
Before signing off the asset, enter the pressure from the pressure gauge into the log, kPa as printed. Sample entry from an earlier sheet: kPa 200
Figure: kPa 117.5
